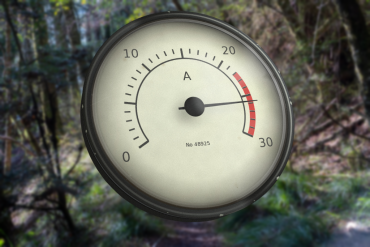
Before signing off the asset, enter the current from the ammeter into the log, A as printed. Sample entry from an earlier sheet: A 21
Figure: A 26
